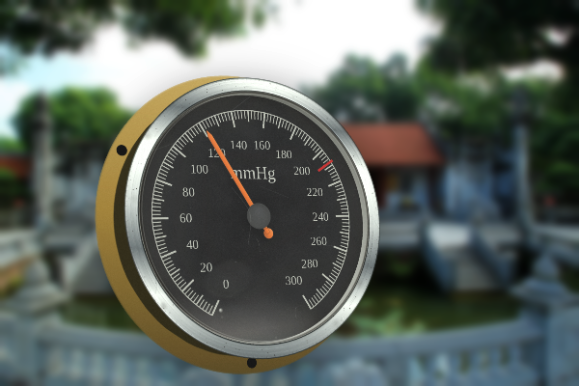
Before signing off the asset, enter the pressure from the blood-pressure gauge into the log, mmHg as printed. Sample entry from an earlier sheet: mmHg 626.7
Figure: mmHg 120
